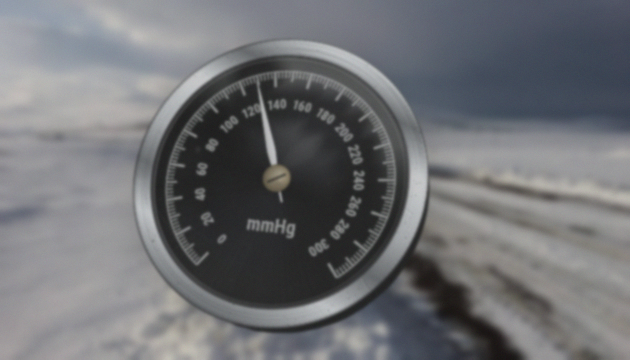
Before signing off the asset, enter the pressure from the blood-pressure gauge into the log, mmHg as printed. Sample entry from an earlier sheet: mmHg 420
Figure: mmHg 130
